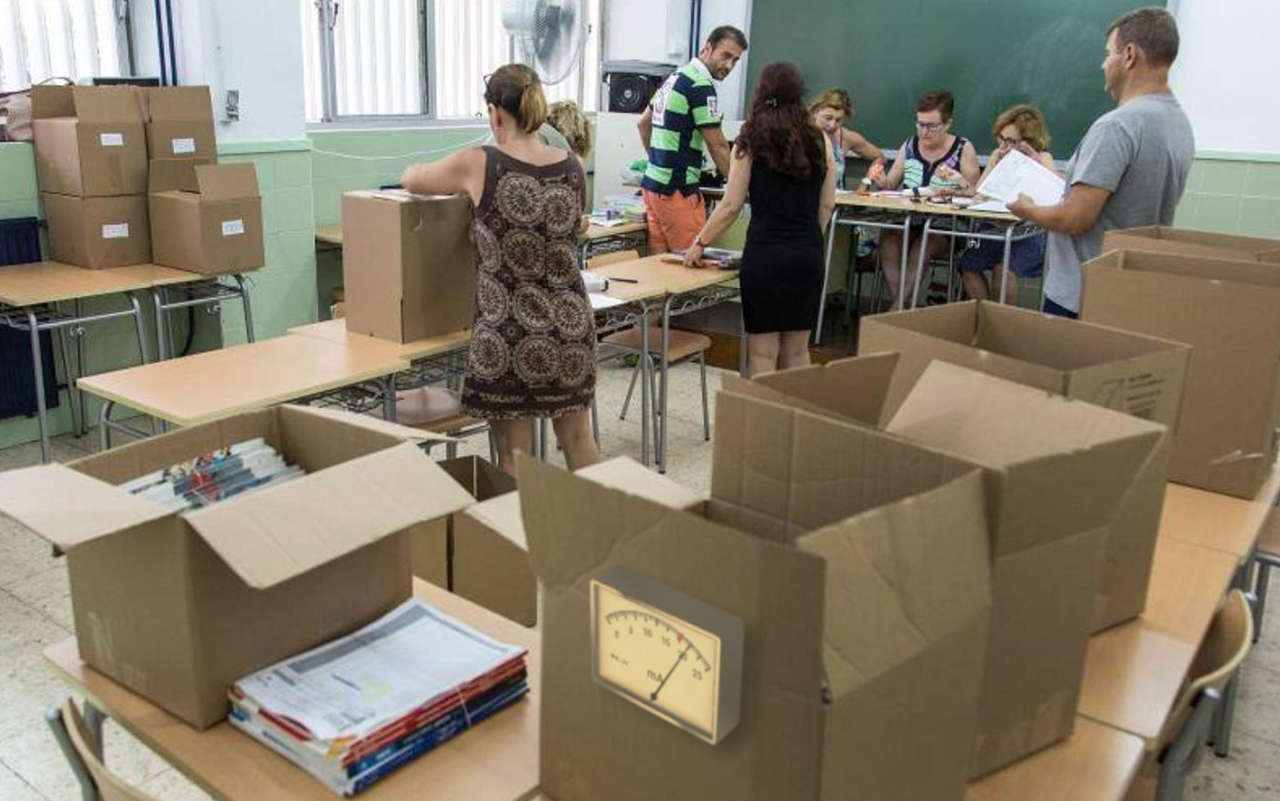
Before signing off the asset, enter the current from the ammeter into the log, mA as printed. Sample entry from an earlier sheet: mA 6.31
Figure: mA 20
